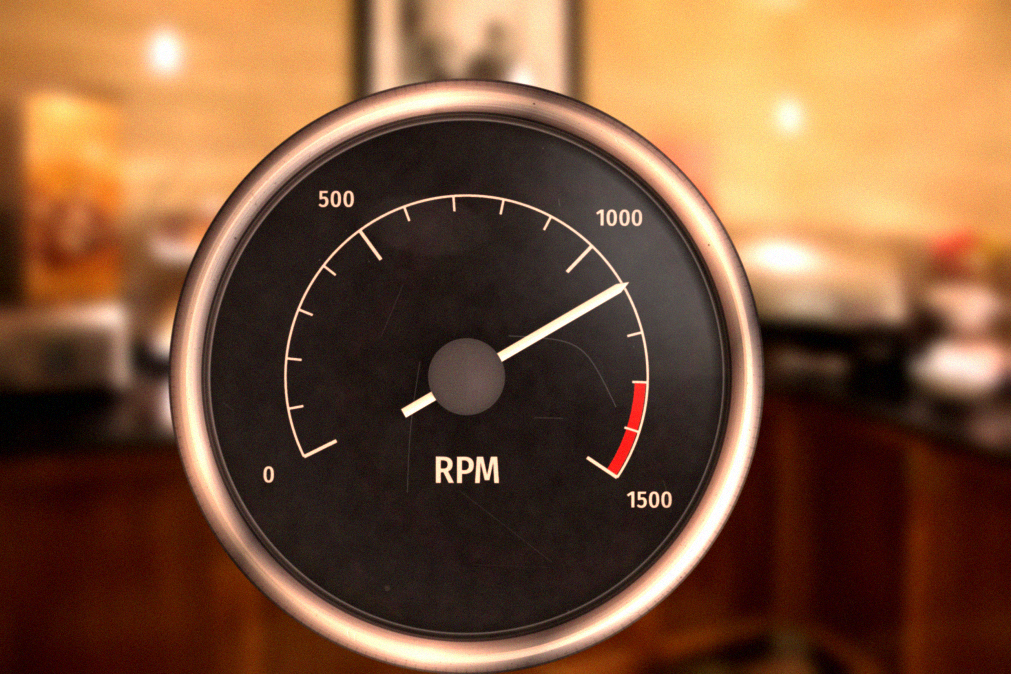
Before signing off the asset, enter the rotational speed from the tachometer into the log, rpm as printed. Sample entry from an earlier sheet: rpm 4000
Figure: rpm 1100
